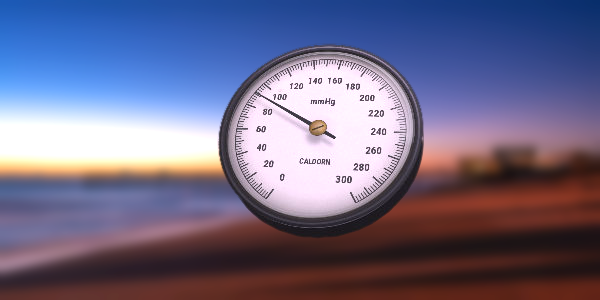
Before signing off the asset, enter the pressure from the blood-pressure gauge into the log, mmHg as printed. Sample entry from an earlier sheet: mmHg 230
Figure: mmHg 90
